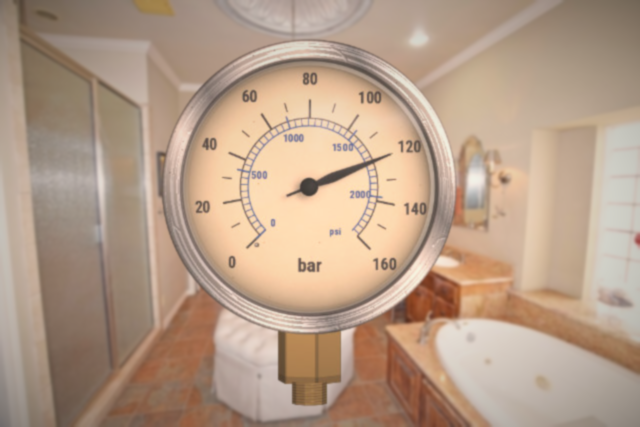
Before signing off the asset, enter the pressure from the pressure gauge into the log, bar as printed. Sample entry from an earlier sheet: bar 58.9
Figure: bar 120
